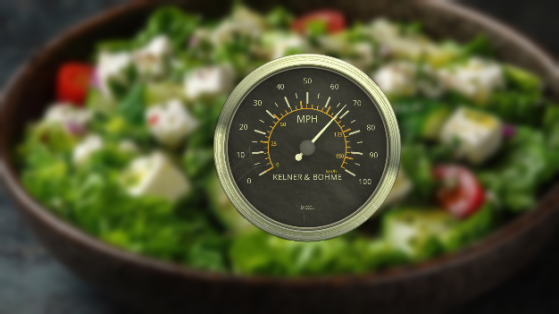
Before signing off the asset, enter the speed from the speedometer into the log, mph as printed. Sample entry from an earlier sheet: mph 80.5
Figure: mph 67.5
